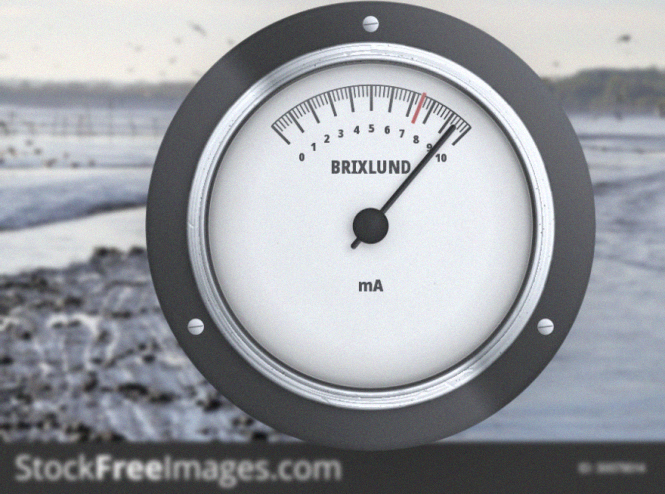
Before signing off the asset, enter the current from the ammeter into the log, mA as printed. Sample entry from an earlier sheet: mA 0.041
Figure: mA 9.4
